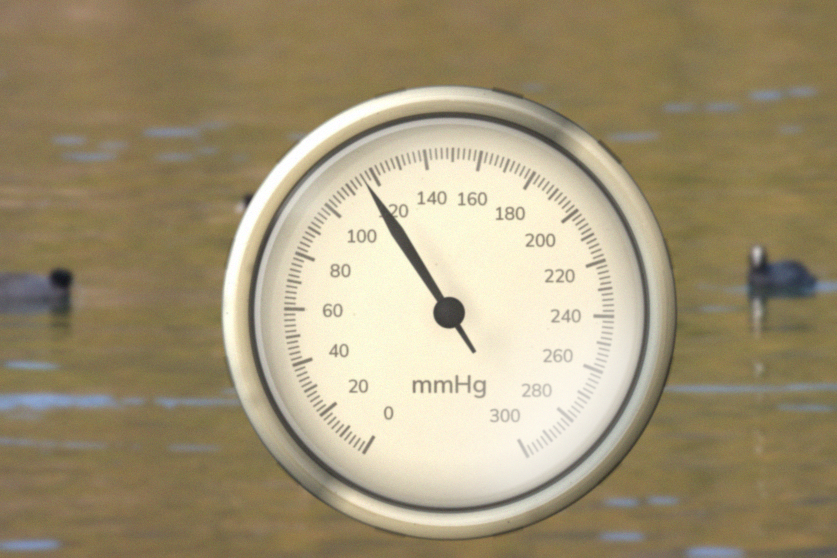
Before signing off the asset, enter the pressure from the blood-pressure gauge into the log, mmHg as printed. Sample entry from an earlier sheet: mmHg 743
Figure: mmHg 116
